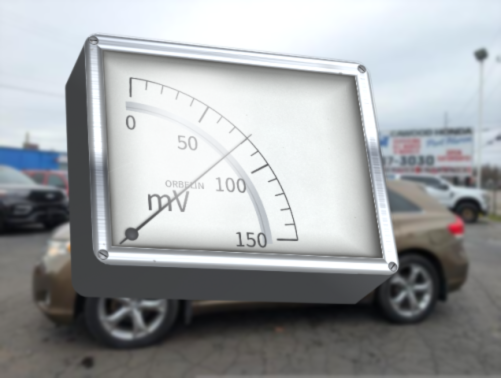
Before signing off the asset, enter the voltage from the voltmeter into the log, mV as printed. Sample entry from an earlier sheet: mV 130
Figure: mV 80
